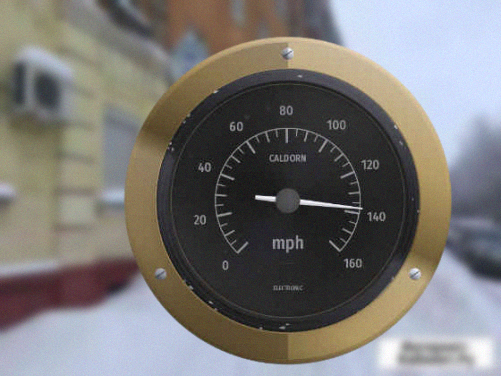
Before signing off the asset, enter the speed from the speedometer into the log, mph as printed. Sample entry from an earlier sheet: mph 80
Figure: mph 137.5
